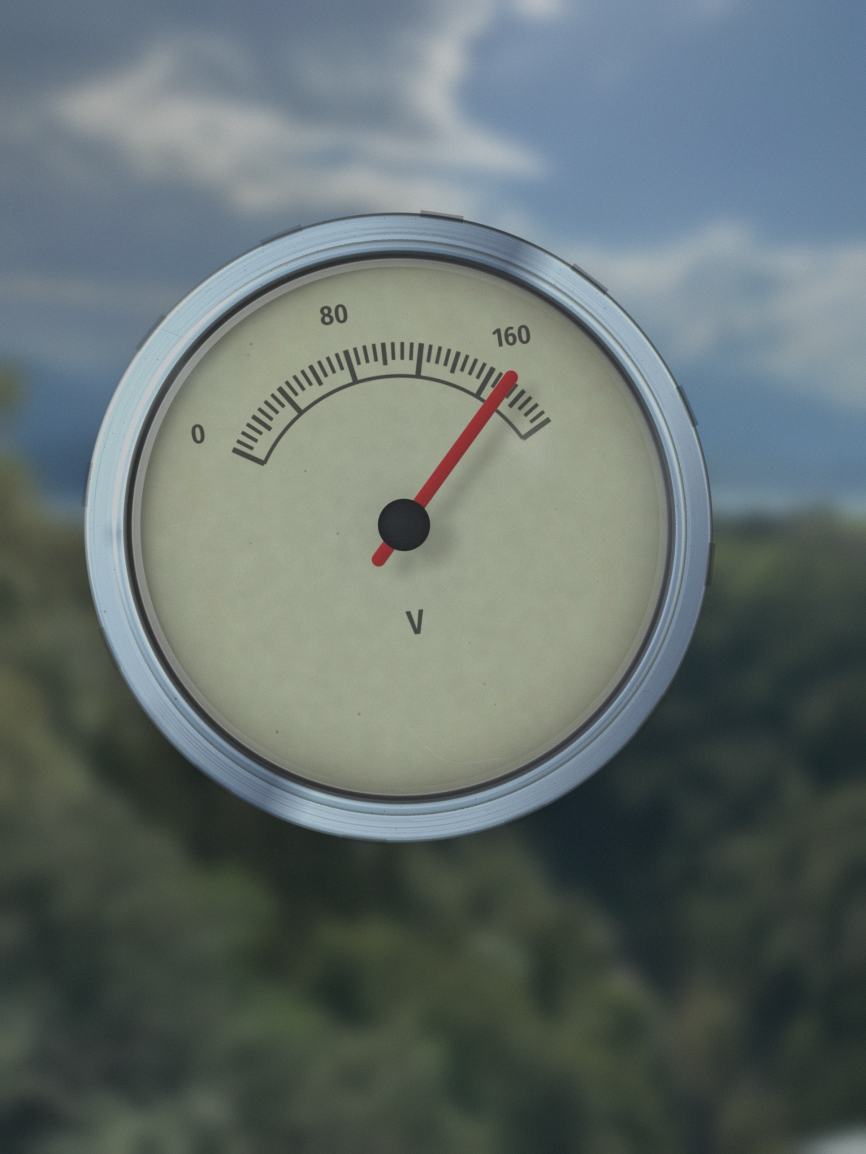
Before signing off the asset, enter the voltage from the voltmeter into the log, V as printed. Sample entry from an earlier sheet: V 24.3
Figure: V 170
